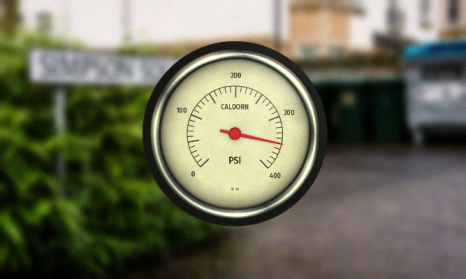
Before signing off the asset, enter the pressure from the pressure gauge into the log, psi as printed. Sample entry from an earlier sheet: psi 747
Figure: psi 350
